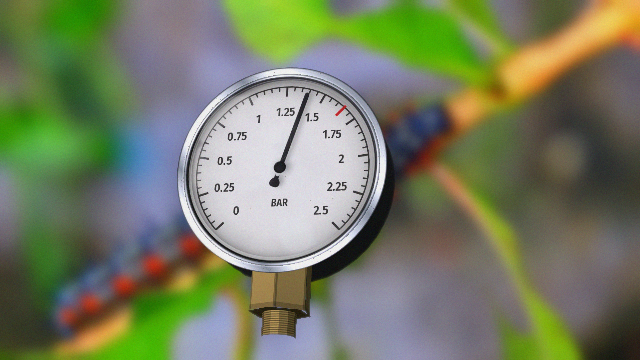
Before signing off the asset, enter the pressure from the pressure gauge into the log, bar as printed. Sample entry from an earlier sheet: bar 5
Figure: bar 1.4
